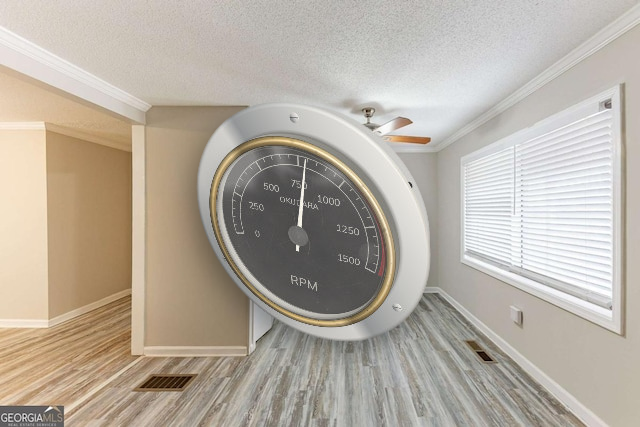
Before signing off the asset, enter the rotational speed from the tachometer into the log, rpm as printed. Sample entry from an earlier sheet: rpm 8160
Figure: rpm 800
